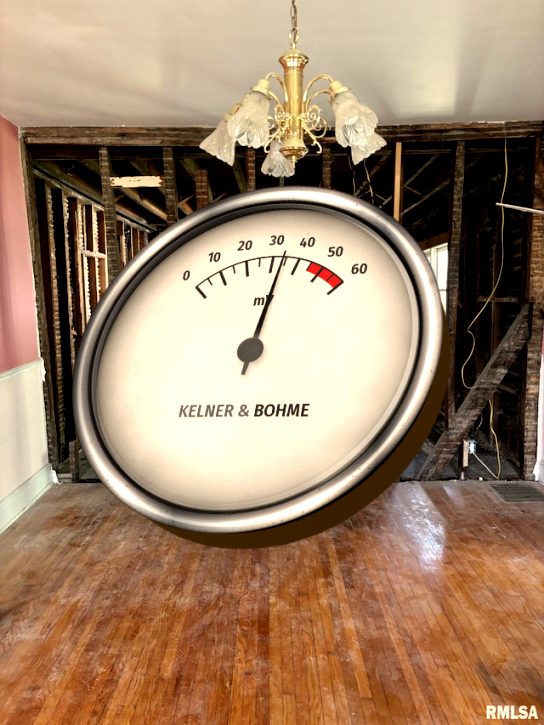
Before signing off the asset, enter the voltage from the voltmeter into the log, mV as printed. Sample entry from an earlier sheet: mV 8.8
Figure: mV 35
